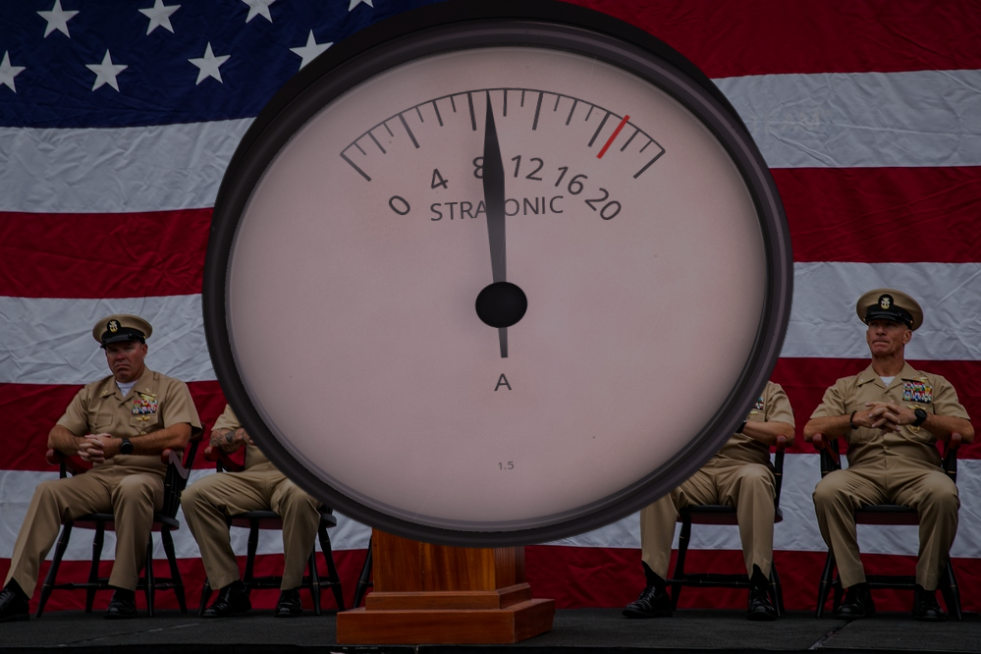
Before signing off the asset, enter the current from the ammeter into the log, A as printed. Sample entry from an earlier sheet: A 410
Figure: A 9
